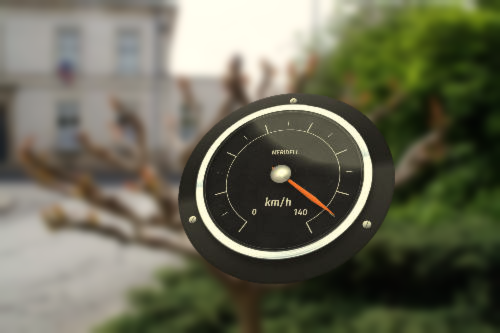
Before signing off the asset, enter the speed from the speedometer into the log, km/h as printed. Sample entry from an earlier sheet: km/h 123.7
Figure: km/h 130
